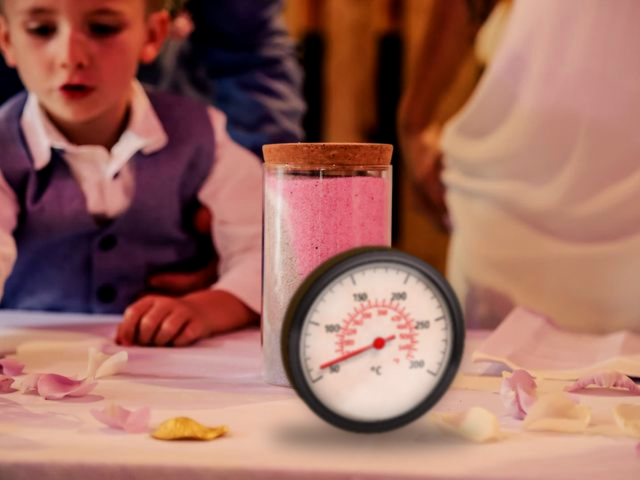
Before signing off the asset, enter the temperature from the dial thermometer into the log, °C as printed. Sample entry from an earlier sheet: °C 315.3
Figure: °C 60
